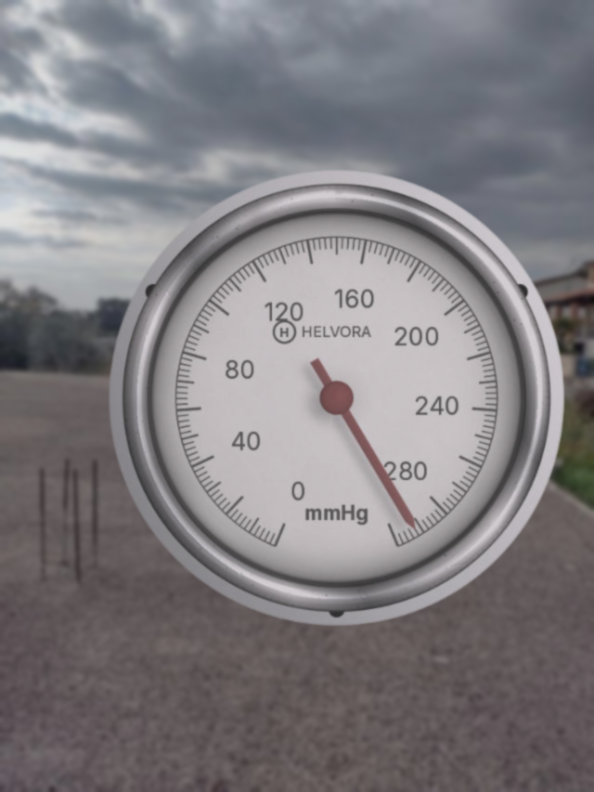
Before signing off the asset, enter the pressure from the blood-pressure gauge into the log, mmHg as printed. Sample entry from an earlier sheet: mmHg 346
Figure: mmHg 292
